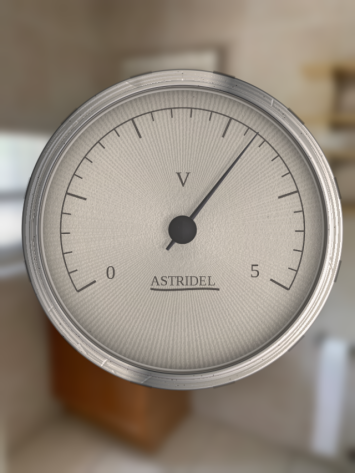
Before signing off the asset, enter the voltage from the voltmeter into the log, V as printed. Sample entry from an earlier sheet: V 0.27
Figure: V 3.3
